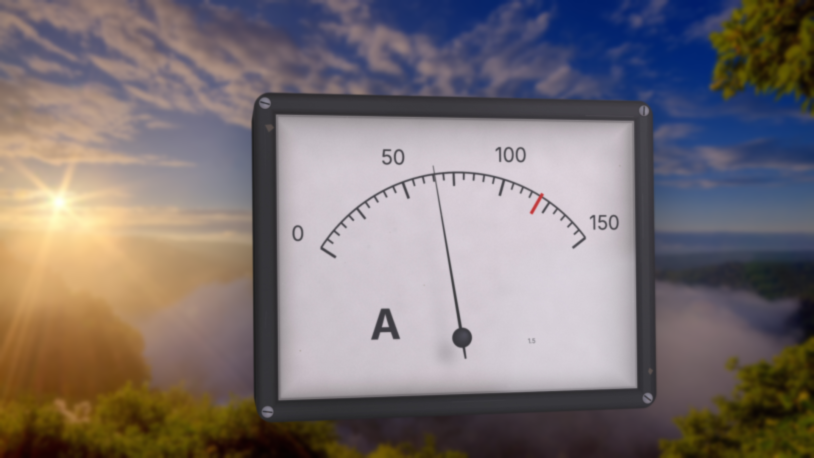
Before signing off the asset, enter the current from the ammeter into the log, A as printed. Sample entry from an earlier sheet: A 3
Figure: A 65
